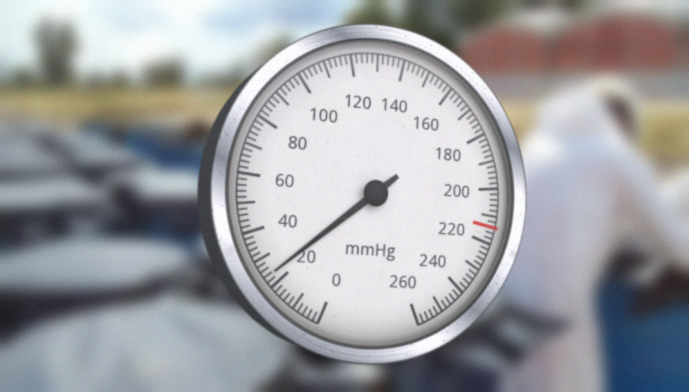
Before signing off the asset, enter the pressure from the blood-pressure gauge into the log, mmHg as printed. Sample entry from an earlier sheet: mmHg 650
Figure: mmHg 24
